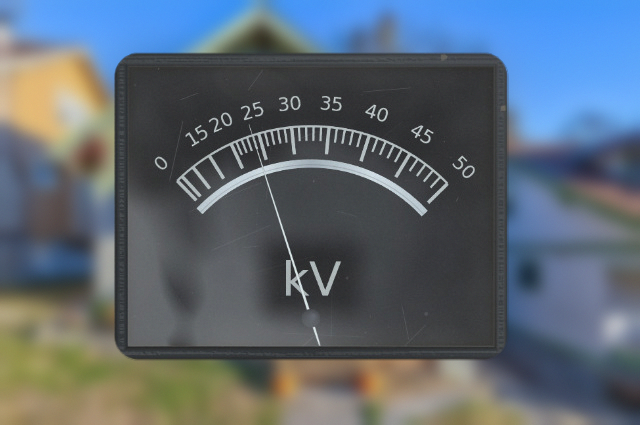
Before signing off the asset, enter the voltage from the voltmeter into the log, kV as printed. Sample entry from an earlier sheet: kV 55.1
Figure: kV 24
